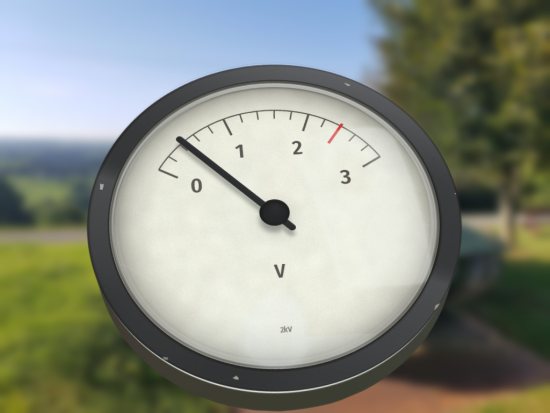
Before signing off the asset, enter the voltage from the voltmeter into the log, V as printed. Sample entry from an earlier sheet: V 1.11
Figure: V 0.4
